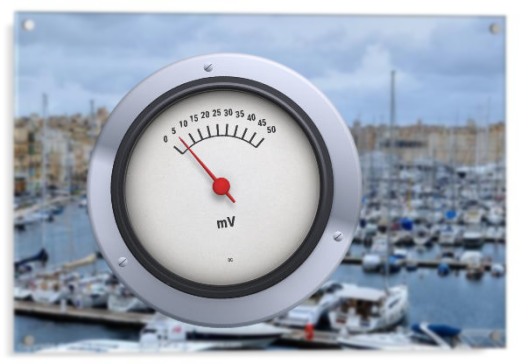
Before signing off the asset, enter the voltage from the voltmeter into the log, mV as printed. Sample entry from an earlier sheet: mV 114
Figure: mV 5
